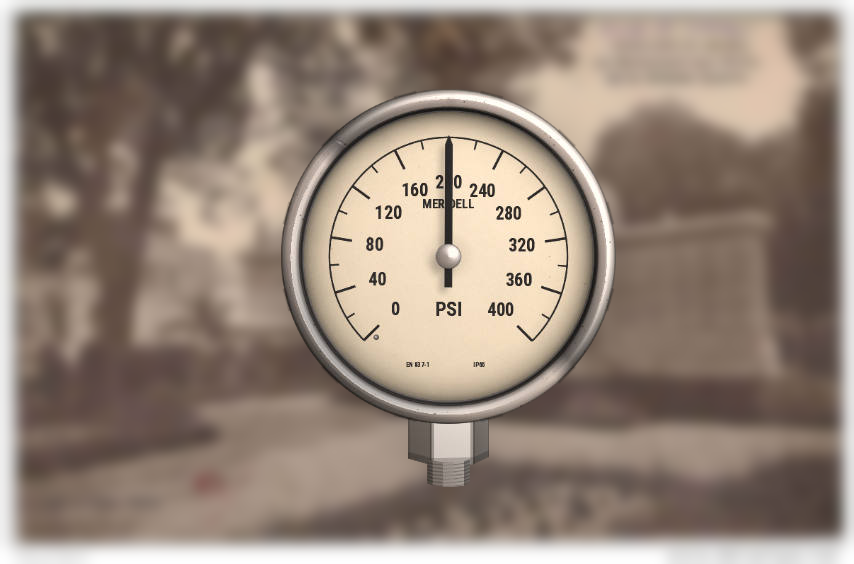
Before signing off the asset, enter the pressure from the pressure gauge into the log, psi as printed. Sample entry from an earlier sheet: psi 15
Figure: psi 200
